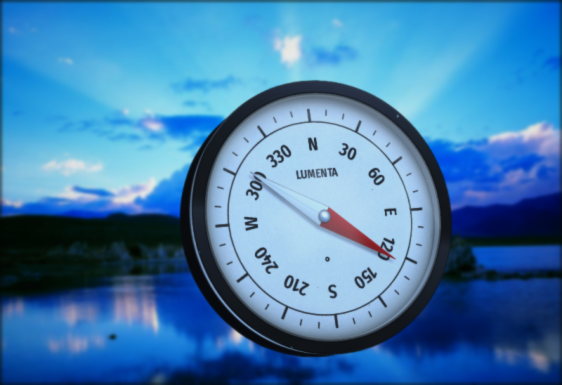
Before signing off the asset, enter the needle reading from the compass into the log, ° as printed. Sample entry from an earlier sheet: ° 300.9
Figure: ° 125
